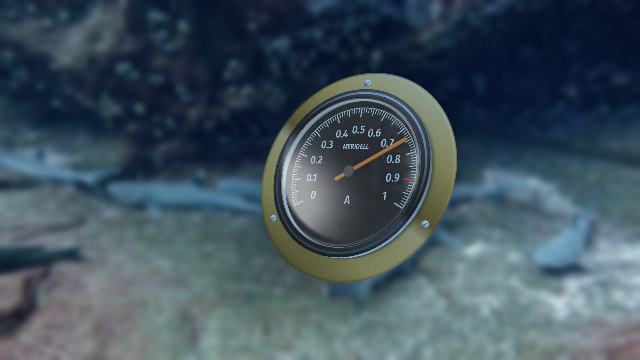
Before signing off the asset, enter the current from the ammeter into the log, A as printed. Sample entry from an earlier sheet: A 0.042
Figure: A 0.75
